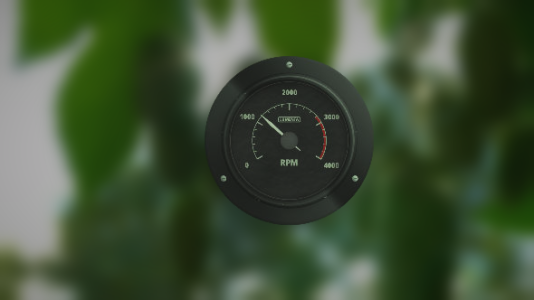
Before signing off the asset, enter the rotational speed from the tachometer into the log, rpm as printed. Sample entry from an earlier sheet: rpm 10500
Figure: rpm 1200
